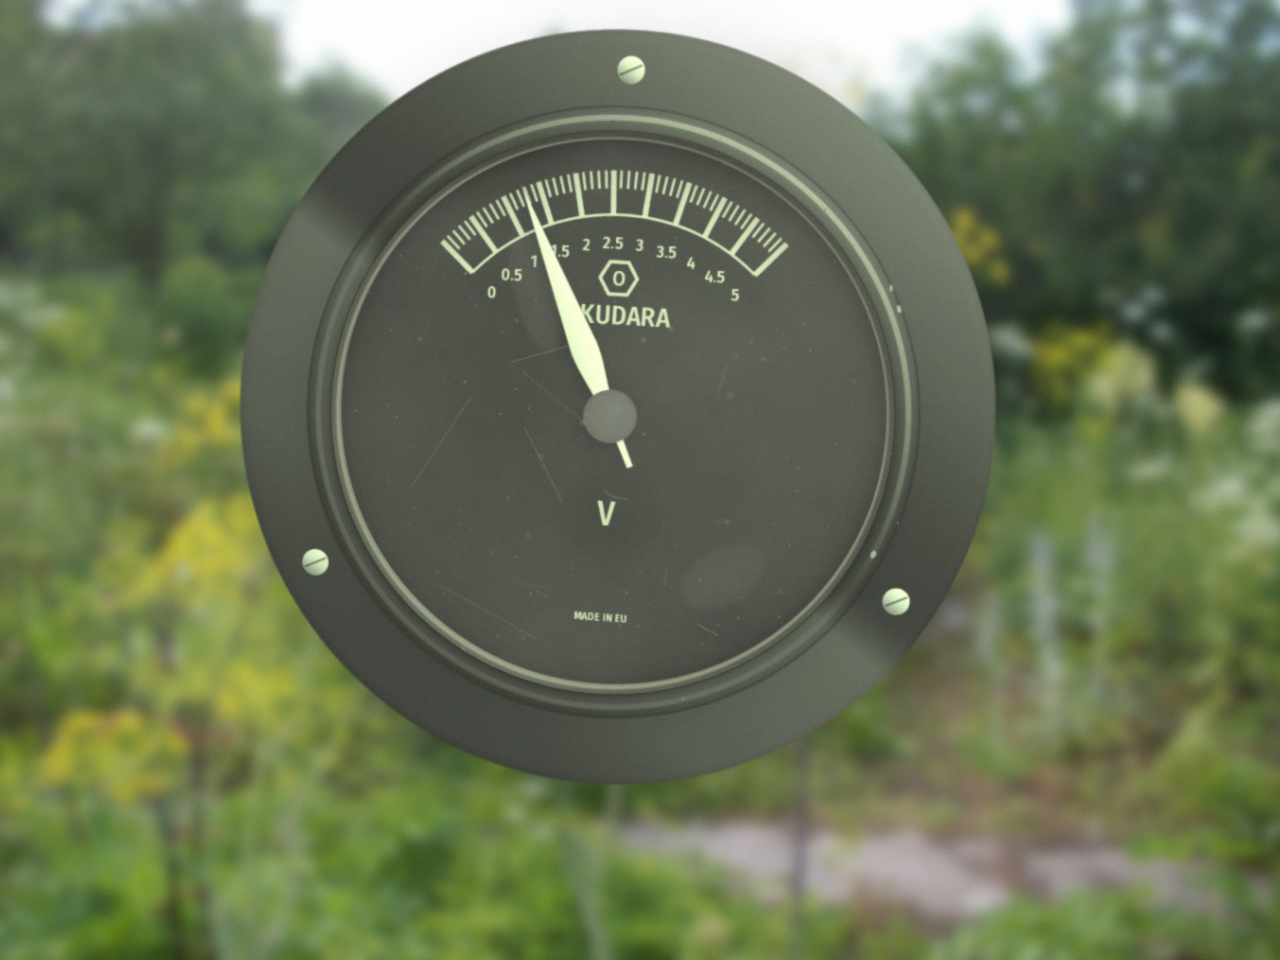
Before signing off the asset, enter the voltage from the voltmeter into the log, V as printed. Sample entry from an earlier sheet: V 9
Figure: V 1.3
